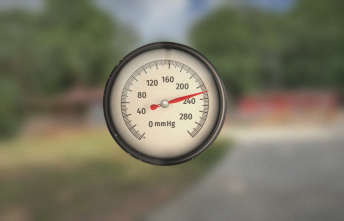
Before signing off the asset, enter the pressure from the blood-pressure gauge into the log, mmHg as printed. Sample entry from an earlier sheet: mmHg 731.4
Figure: mmHg 230
